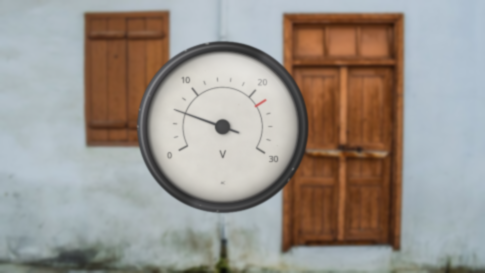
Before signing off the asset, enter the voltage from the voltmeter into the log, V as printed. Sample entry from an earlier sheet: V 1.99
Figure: V 6
